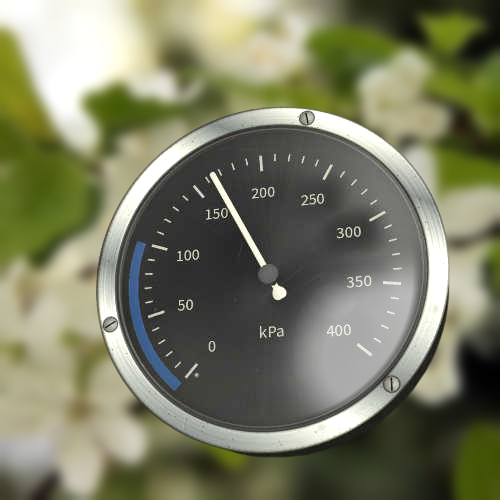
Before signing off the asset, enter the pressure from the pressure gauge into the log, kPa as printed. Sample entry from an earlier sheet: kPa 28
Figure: kPa 165
